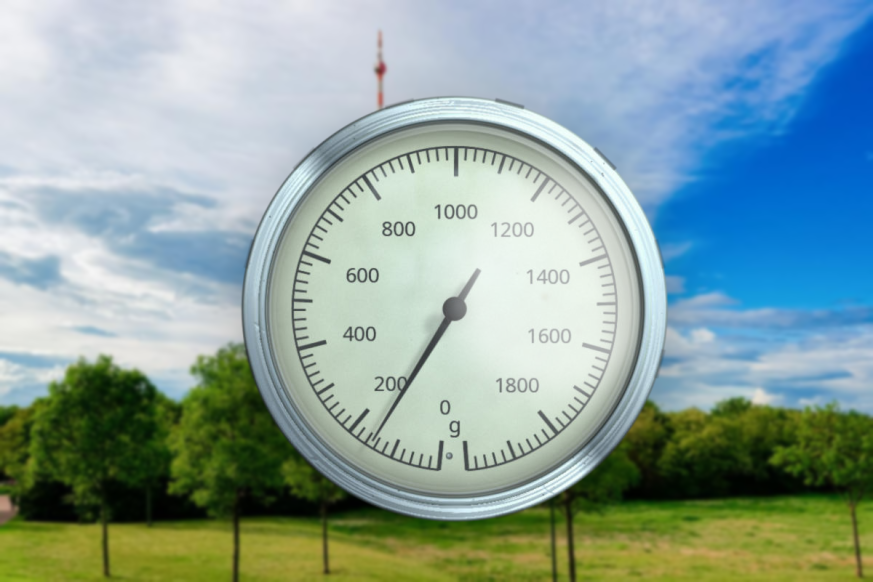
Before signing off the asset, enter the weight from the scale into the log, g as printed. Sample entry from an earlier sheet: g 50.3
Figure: g 150
